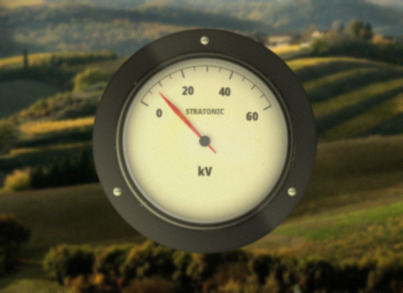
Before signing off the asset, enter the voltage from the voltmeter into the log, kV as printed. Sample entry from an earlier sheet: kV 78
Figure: kV 7.5
